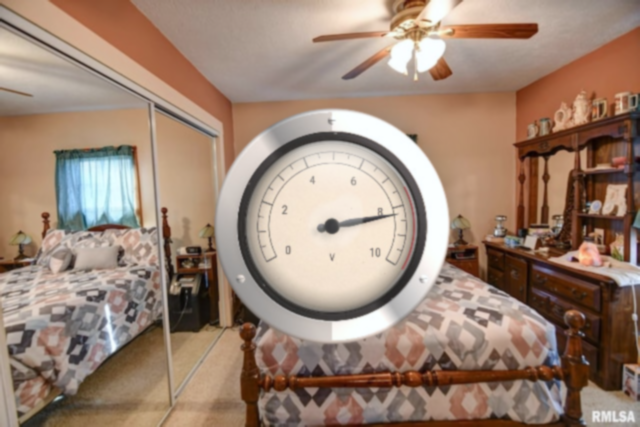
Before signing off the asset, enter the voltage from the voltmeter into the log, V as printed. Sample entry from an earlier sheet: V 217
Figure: V 8.25
